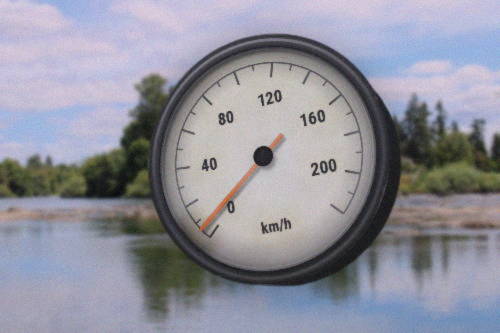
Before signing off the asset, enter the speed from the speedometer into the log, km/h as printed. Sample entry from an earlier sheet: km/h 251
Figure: km/h 5
